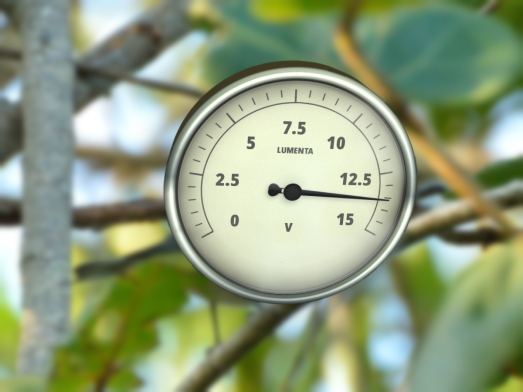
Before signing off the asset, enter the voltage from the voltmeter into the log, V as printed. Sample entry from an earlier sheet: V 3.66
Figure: V 13.5
